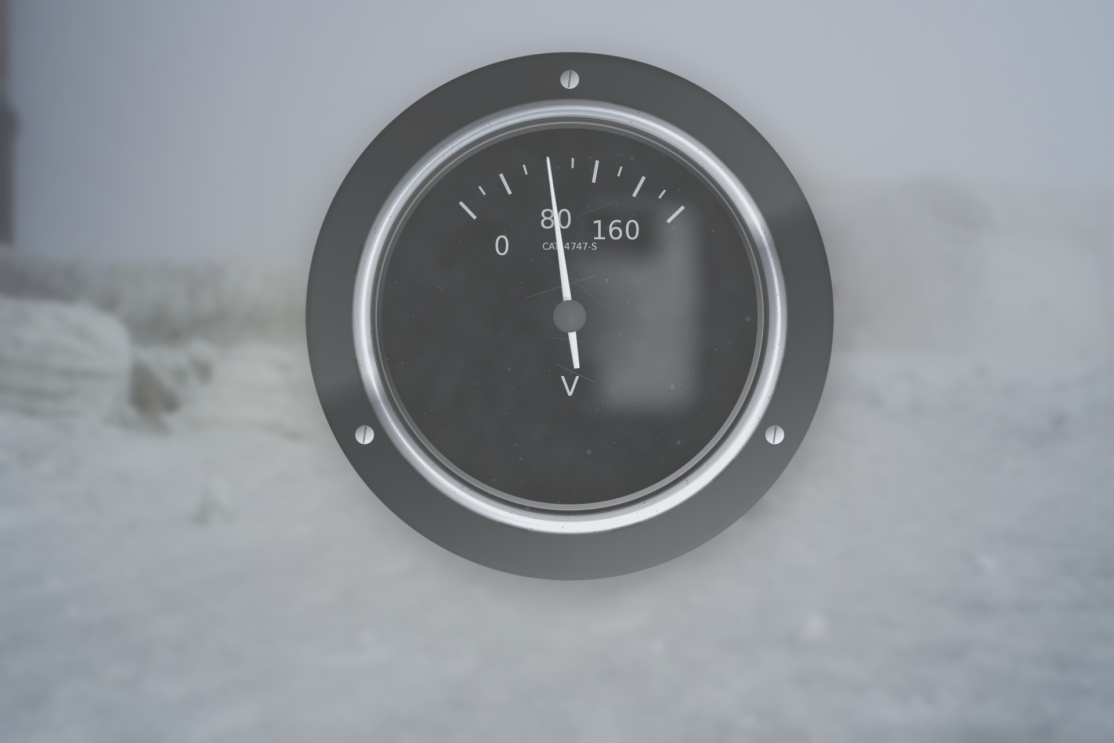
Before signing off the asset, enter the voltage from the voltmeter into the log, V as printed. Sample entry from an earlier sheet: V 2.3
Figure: V 80
